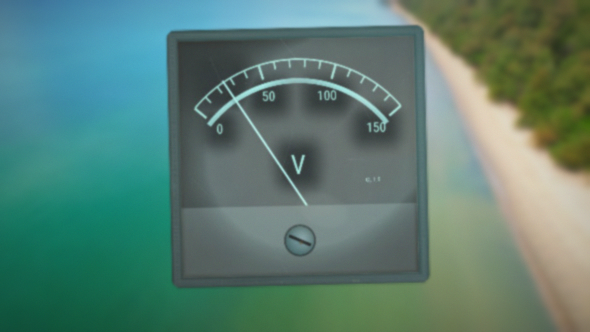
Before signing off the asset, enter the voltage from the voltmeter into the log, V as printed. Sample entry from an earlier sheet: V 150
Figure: V 25
